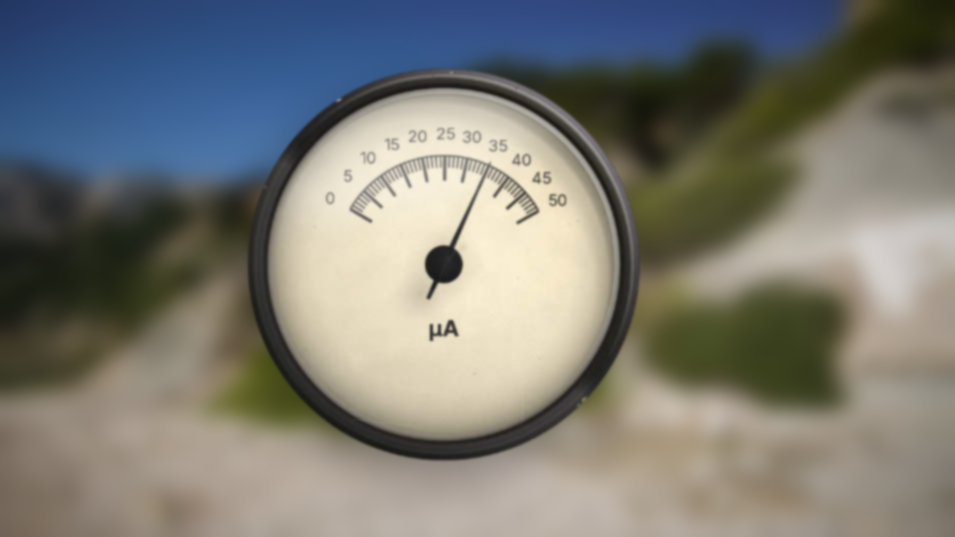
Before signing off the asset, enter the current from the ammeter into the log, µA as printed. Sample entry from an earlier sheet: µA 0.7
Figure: µA 35
